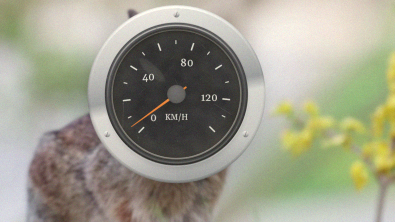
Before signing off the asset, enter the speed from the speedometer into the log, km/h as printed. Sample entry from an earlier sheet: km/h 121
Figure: km/h 5
